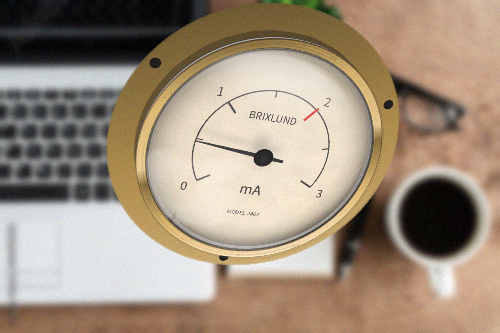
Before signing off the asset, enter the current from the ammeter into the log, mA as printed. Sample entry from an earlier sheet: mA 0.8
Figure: mA 0.5
